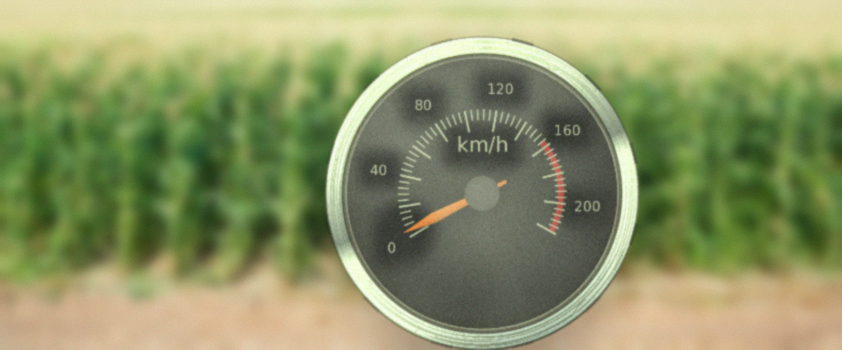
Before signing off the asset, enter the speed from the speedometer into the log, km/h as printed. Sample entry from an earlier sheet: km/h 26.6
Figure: km/h 4
